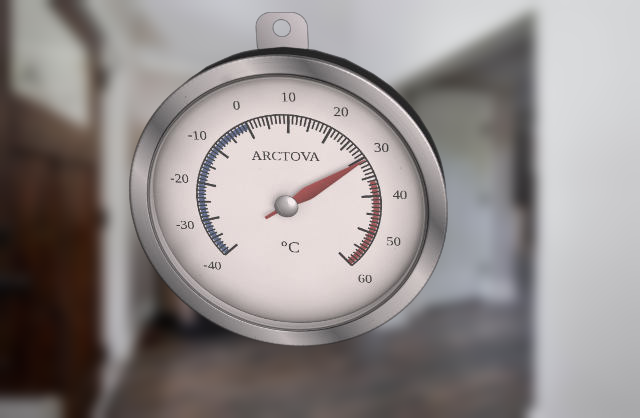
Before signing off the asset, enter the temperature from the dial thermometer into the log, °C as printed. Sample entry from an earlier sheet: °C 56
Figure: °C 30
